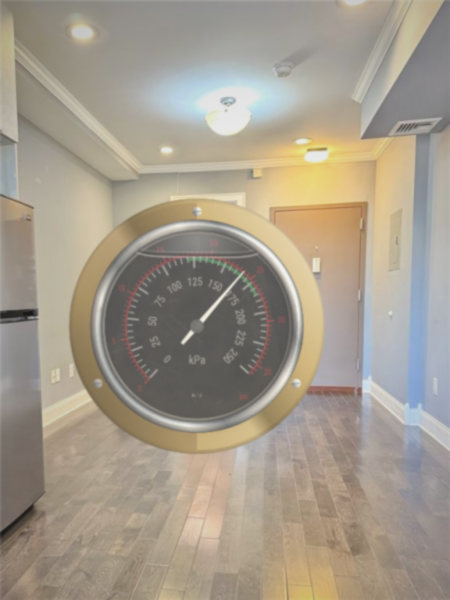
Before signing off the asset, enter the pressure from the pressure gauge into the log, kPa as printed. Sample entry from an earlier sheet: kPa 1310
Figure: kPa 165
